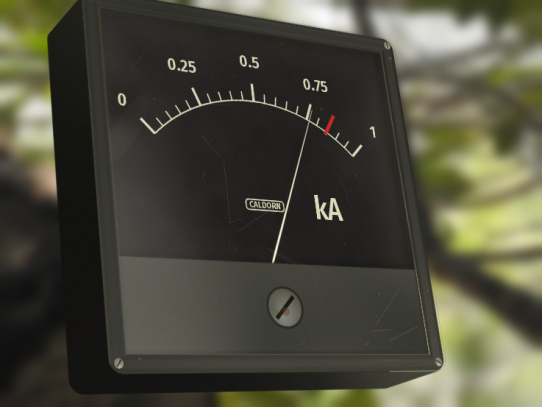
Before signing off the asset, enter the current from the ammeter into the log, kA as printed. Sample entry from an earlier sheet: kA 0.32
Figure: kA 0.75
